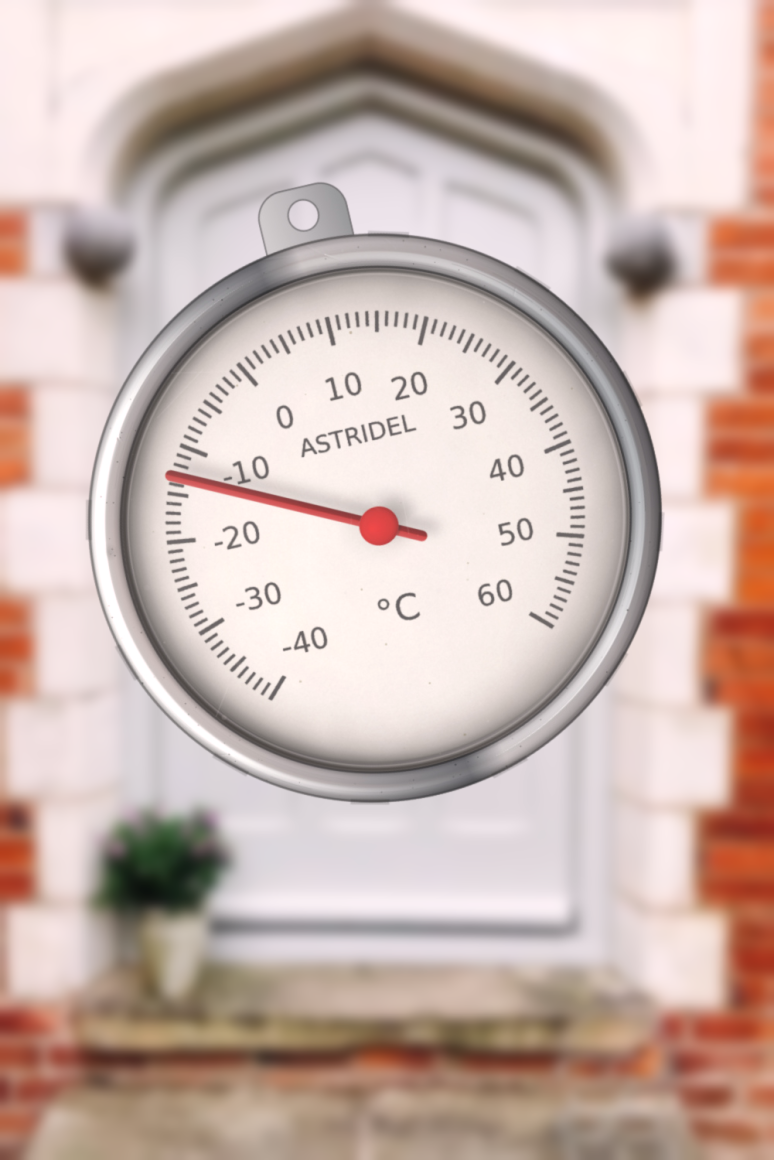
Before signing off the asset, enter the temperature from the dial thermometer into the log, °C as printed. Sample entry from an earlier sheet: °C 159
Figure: °C -13
